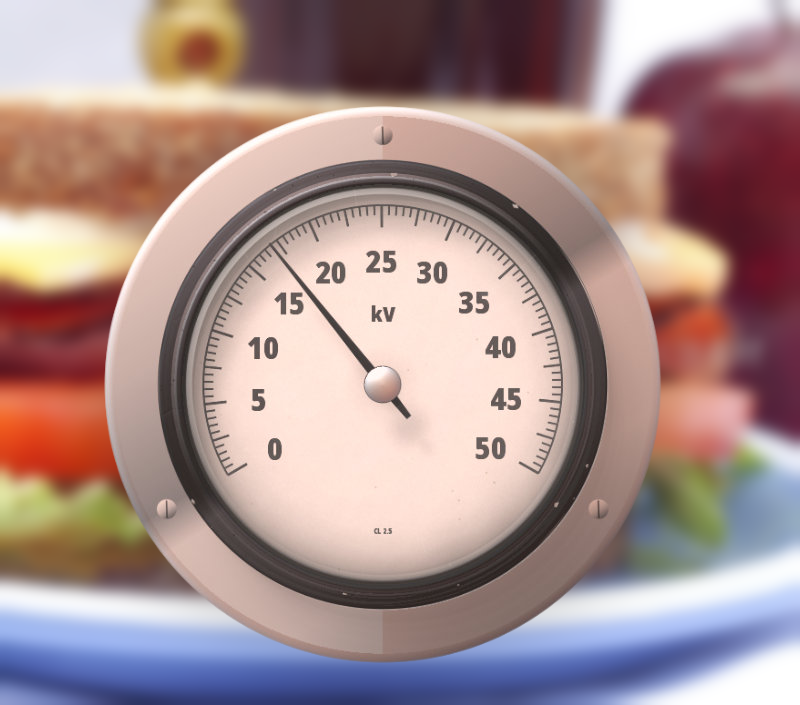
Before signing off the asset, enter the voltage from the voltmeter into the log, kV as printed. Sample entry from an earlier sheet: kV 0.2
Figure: kV 17
